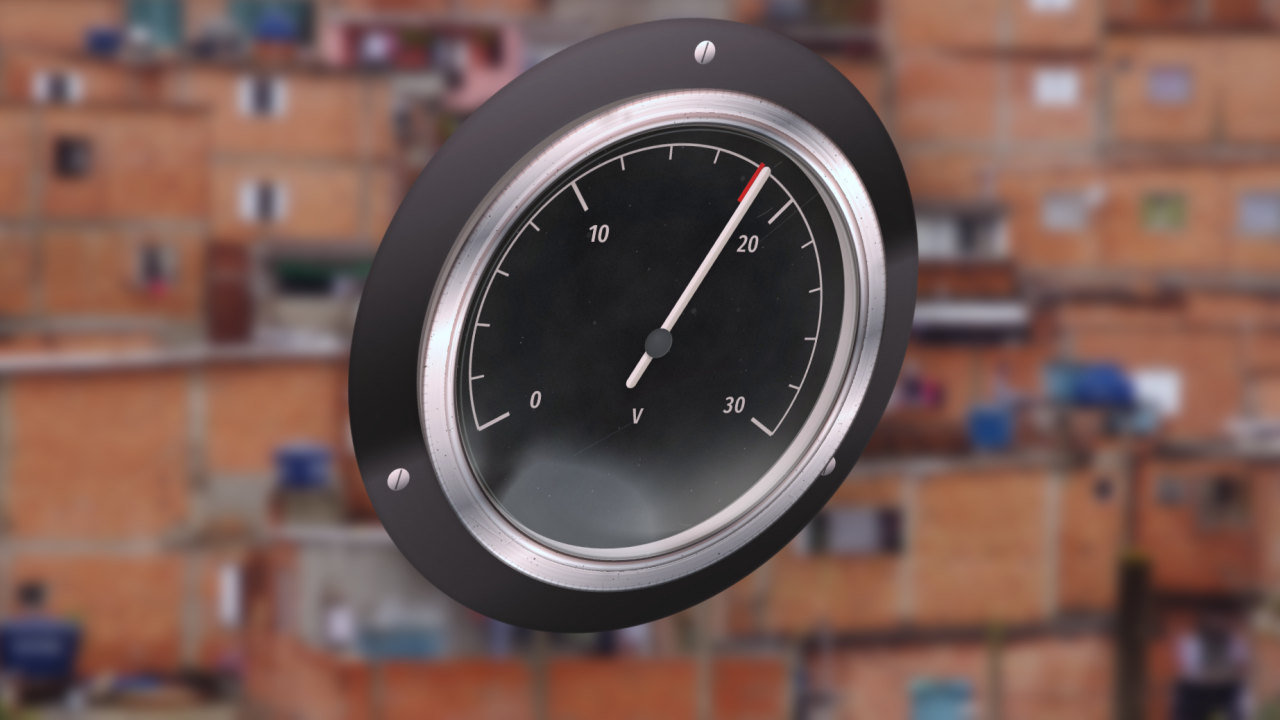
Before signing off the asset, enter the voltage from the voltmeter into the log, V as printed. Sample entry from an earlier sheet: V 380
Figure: V 18
